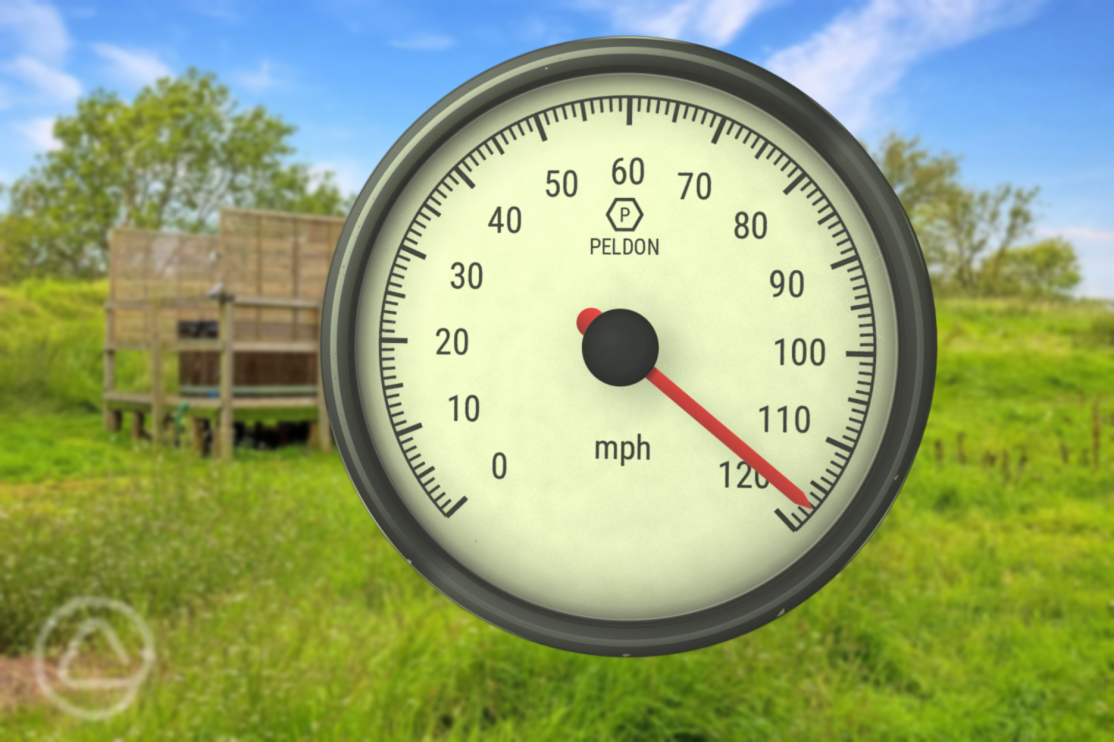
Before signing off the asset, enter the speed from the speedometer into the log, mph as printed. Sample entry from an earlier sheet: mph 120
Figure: mph 117
